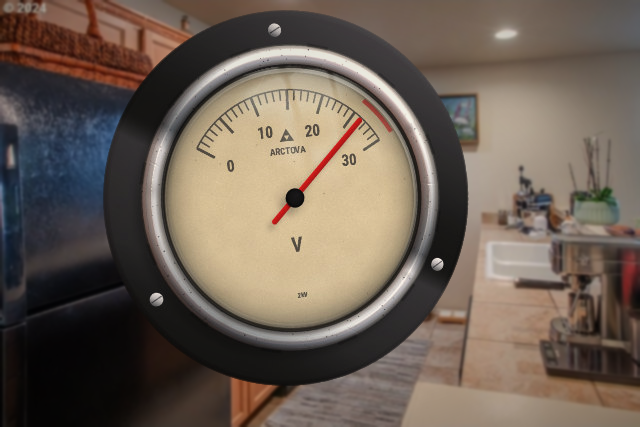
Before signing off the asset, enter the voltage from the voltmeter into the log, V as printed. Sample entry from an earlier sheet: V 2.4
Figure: V 26
